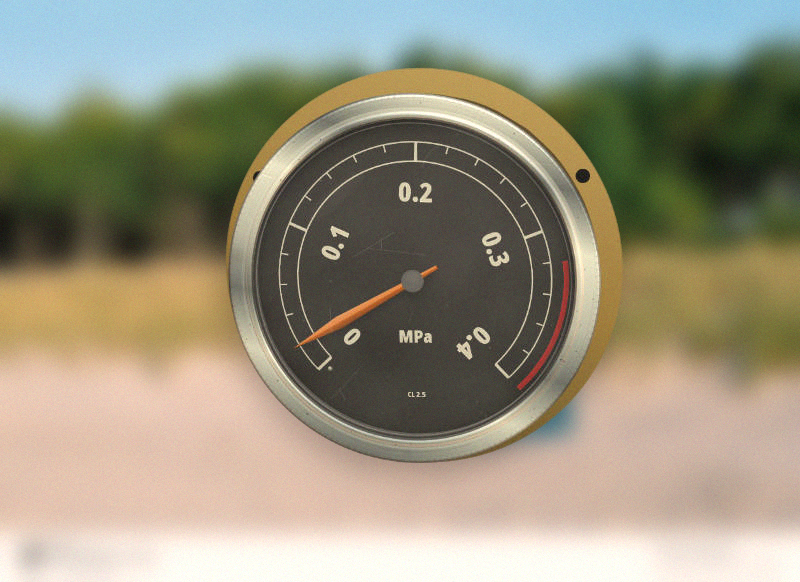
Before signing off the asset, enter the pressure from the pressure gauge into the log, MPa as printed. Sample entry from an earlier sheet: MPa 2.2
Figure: MPa 0.02
